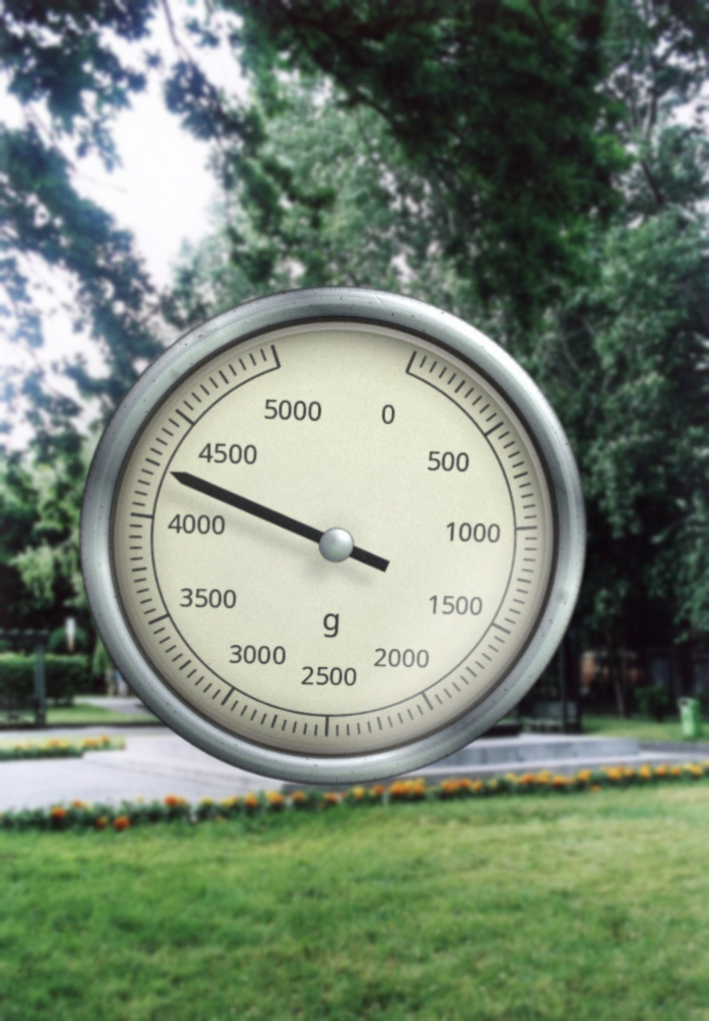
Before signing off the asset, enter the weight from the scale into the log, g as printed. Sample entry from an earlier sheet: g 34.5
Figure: g 4250
